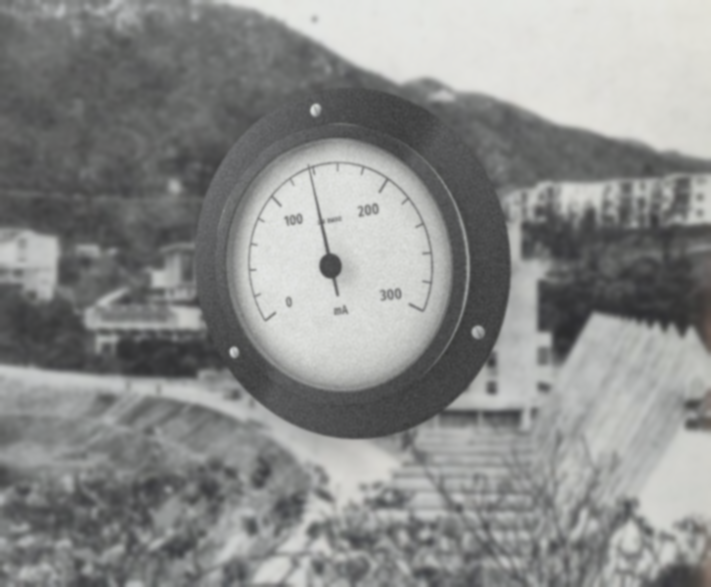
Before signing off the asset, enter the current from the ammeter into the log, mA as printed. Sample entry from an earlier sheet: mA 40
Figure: mA 140
